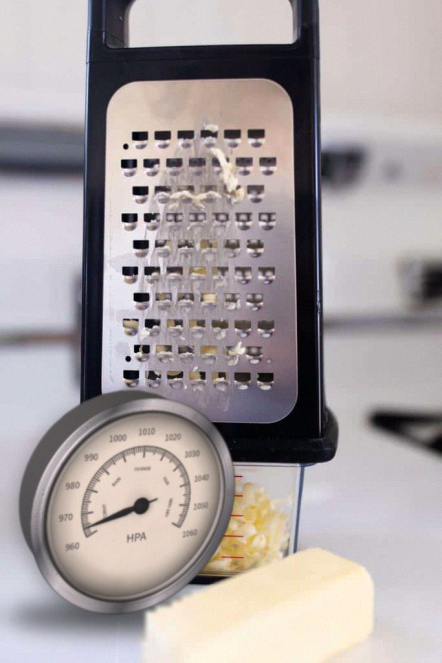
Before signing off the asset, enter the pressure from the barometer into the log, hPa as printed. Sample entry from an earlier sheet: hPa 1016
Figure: hPa 965
